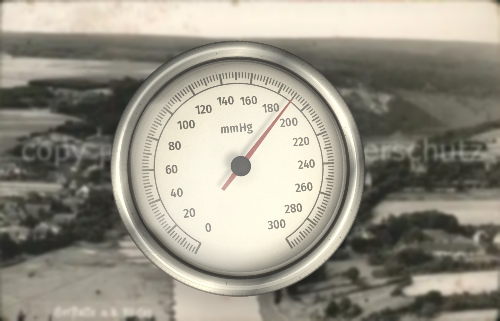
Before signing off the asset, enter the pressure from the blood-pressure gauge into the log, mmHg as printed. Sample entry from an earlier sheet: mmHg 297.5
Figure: mmHg 190
